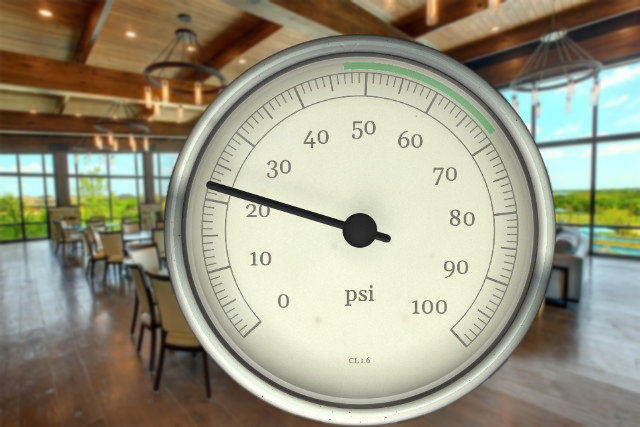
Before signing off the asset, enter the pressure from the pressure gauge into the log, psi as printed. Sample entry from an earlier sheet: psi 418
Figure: psi 22
